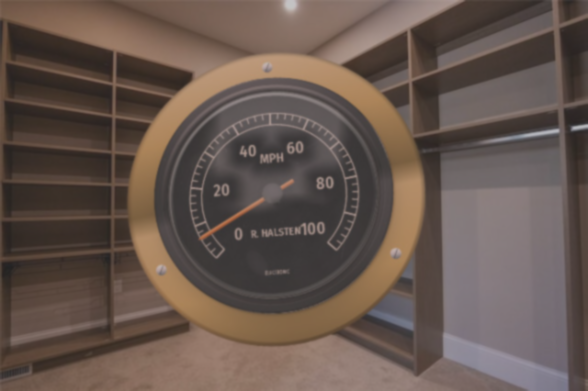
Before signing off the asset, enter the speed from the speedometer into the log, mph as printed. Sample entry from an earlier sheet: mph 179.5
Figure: mph 6
